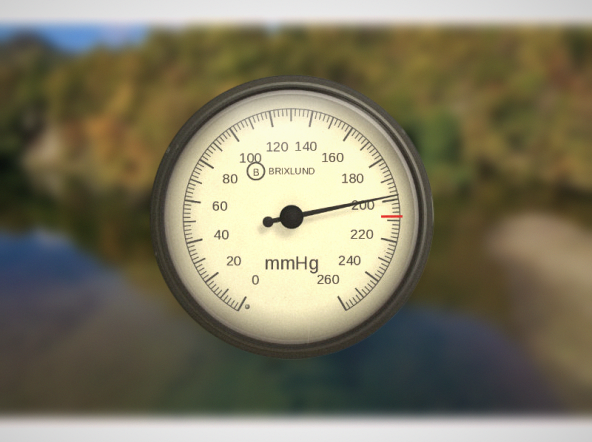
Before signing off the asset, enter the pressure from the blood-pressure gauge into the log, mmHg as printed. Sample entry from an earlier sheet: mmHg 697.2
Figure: mmHg 198
